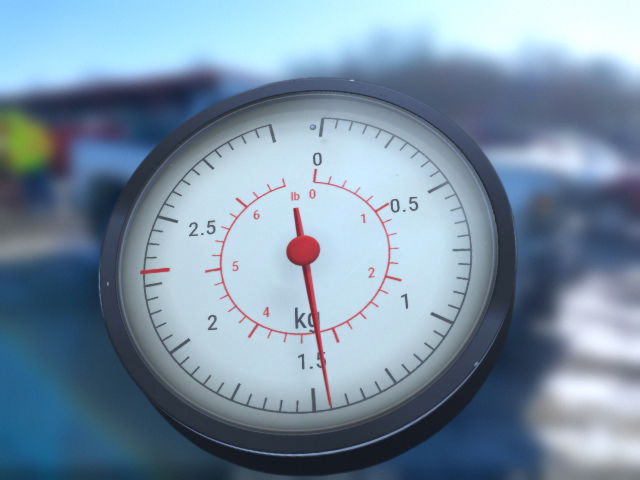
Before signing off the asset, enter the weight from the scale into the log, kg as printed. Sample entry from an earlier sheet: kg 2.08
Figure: kg 1.45
